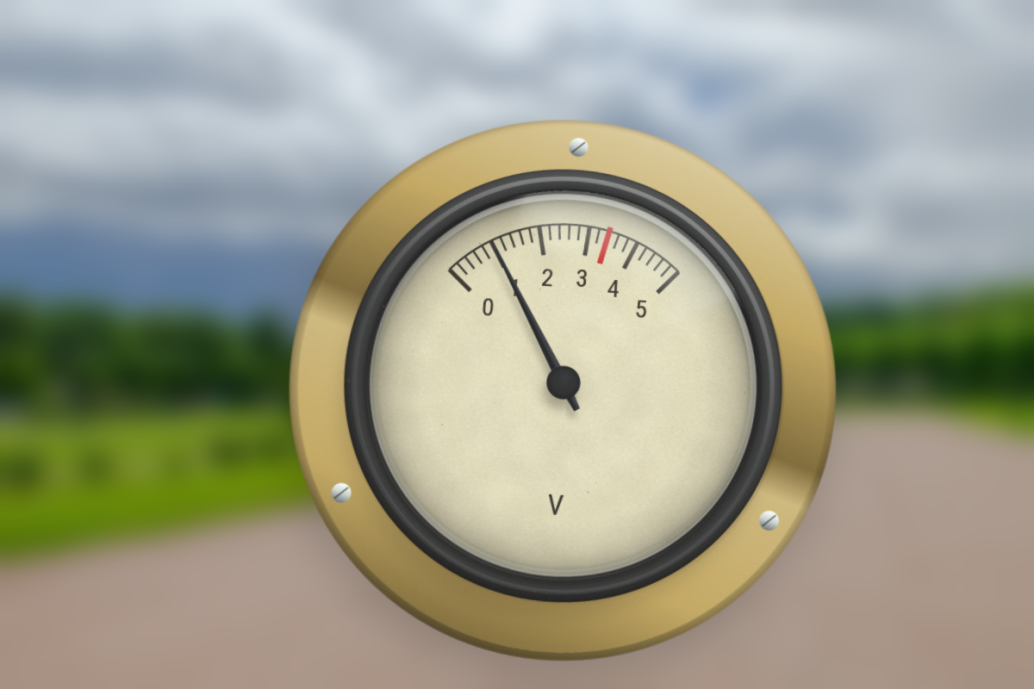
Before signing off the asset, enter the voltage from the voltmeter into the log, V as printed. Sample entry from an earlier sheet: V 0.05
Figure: V 1
